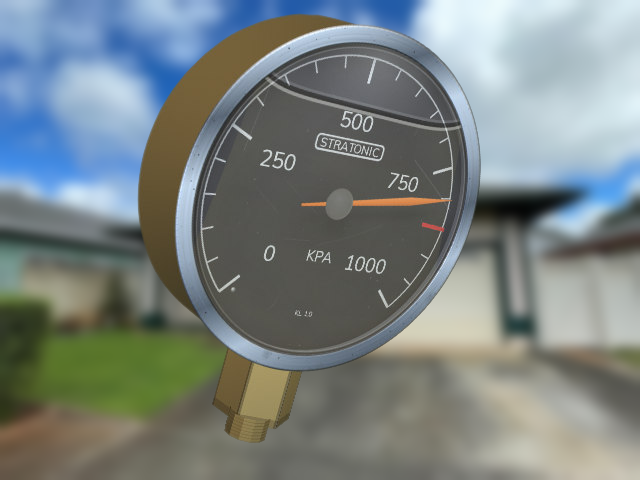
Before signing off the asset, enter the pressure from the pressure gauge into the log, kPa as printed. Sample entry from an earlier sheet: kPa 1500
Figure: kPa 800
